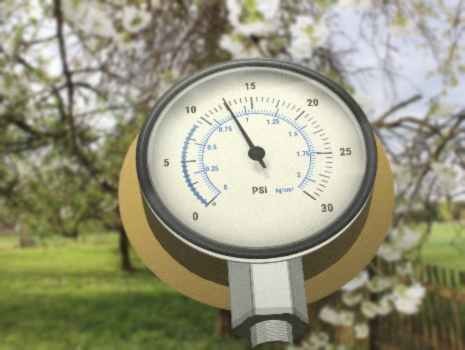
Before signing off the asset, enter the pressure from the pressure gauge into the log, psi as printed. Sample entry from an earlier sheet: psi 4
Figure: psi 12.5
